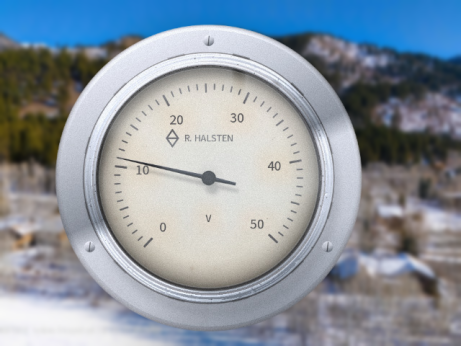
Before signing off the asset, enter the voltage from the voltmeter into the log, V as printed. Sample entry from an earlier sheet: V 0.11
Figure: V 11
